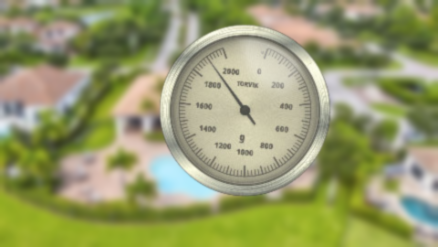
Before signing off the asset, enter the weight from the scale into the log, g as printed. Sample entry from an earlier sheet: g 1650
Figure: g 1900
